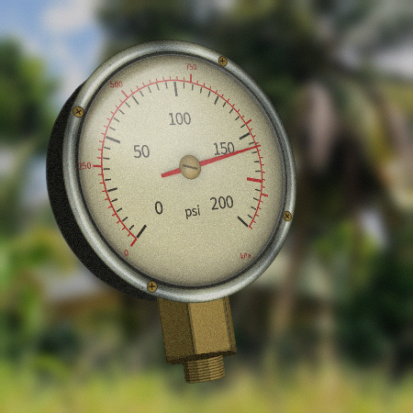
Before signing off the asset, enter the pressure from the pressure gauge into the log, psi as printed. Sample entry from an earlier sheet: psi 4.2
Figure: psi 157.5
